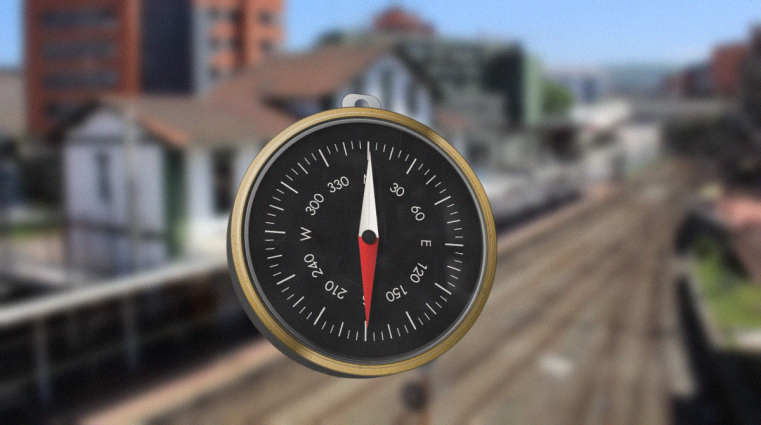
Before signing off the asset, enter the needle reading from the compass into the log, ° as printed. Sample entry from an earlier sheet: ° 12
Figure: ° 180
